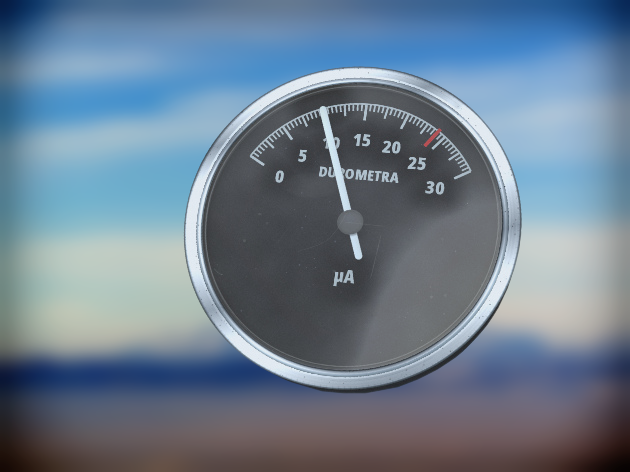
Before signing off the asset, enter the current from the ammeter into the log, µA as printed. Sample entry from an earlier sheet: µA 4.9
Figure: µA 10
